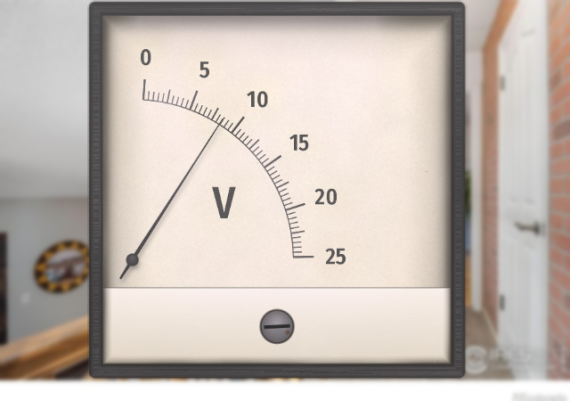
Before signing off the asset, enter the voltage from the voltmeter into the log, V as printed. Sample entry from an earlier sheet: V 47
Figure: V 8.5
